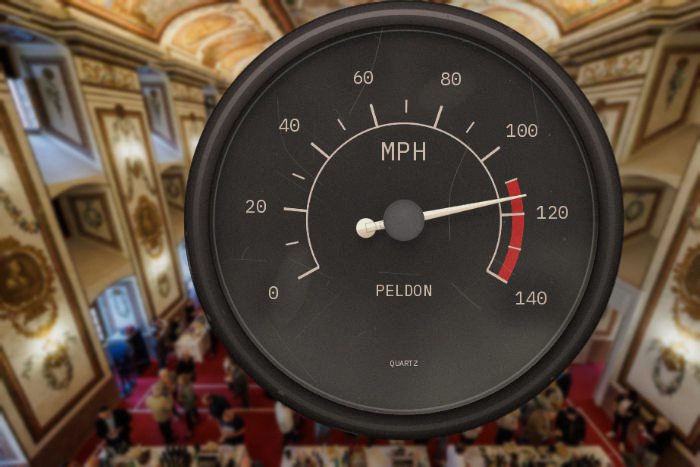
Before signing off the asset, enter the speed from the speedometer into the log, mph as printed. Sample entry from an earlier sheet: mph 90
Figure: mph 115
